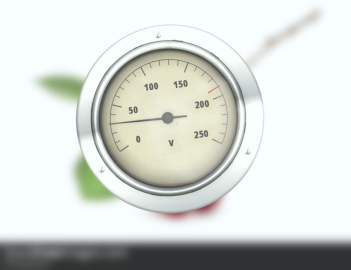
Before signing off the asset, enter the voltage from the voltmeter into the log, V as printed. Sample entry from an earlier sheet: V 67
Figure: V 30
